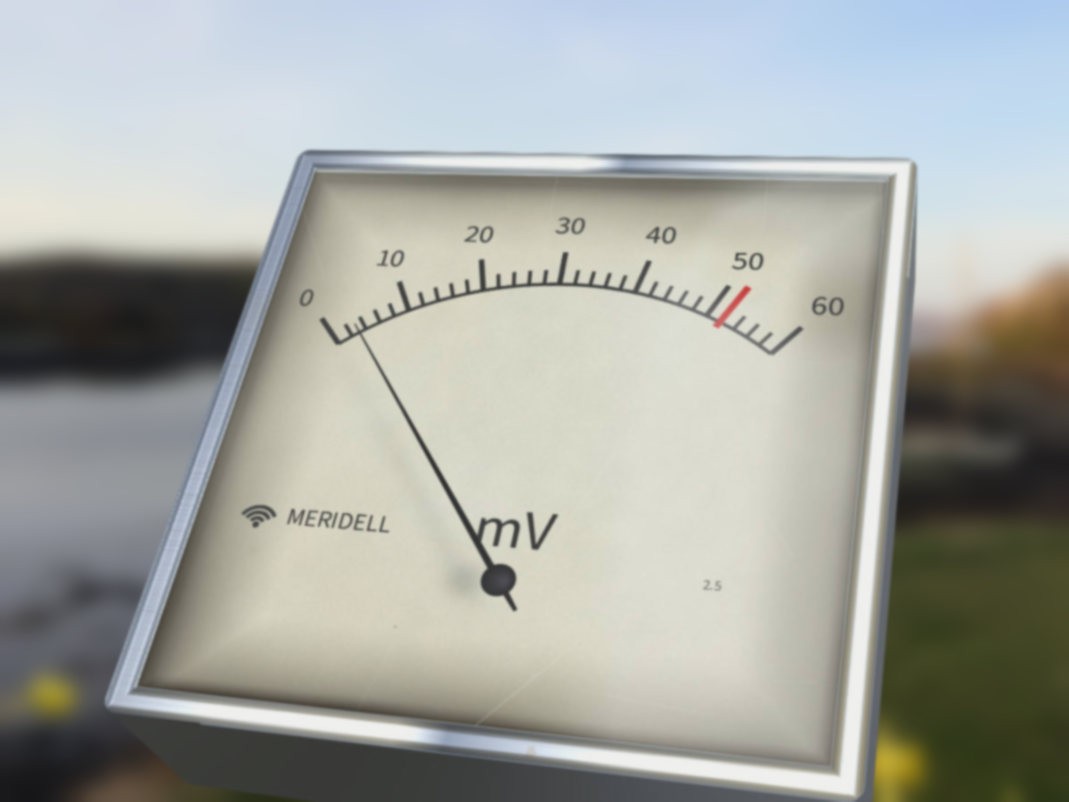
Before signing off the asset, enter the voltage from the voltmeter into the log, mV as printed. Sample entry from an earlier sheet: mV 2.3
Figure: mV 3
